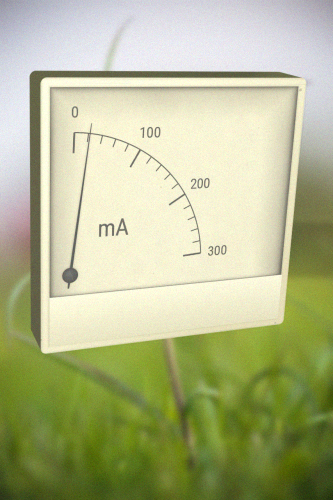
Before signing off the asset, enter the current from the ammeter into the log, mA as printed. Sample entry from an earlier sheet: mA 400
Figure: mA 20
